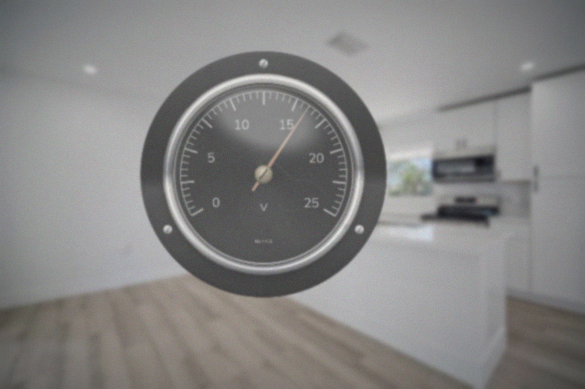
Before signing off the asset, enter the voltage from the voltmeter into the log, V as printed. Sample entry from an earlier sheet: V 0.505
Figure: V 16
